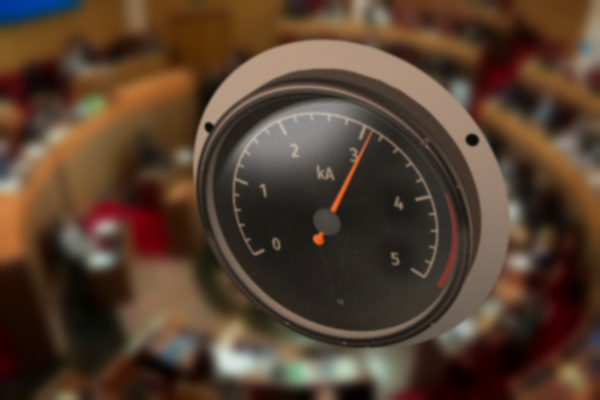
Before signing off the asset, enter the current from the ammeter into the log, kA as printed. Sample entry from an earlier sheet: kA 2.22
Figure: kA 3.1
